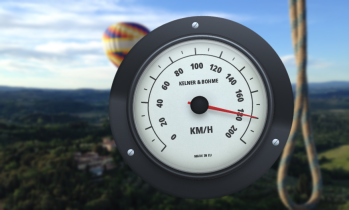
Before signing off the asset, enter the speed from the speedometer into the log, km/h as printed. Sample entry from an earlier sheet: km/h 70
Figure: km/h 180
